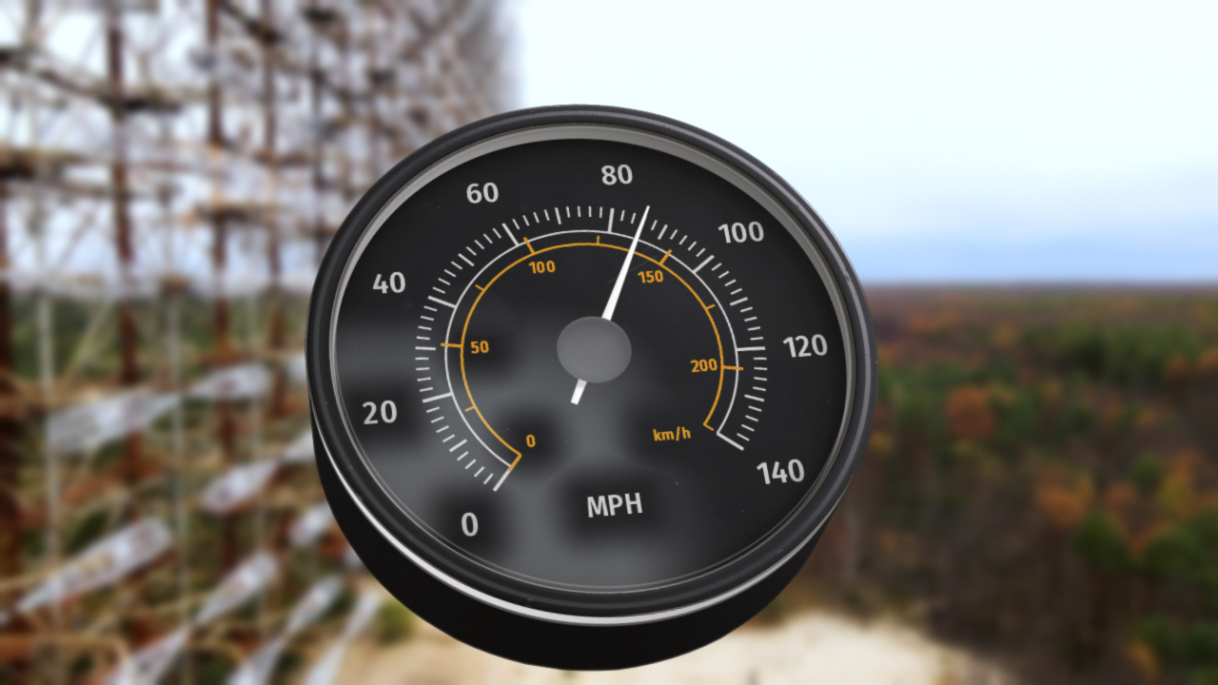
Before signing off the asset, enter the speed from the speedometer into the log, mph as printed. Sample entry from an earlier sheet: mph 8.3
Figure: mph 86
